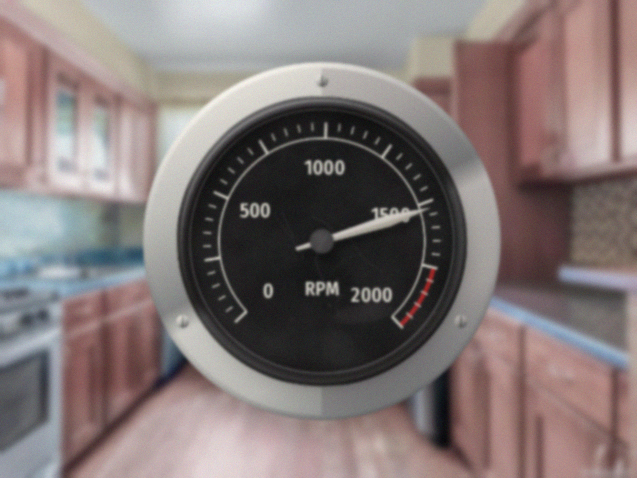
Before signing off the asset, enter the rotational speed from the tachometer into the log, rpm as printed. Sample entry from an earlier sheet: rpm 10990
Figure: rpm 1525
